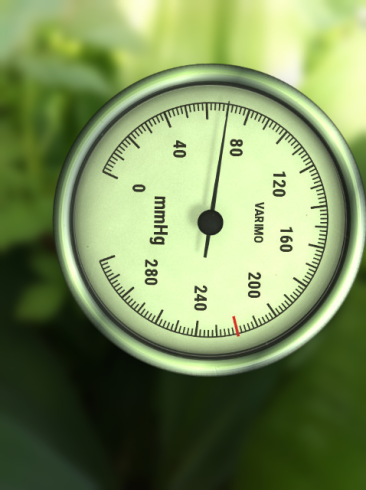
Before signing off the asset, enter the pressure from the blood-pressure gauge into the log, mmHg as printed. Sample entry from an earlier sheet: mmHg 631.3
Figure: mmHg 70
